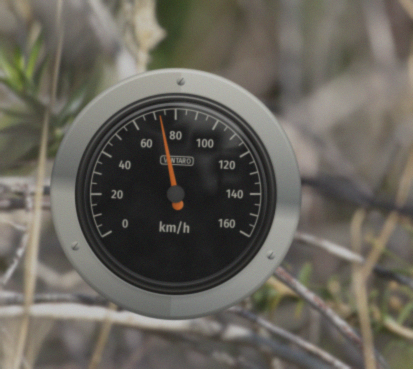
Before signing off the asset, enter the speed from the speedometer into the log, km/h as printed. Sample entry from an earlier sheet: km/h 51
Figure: km/h 72.5
